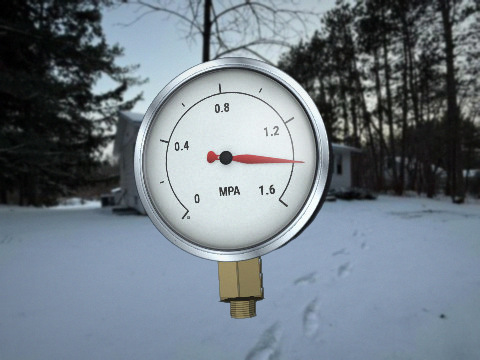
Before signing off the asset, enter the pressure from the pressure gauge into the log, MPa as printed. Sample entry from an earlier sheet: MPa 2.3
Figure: MPa 1.4
